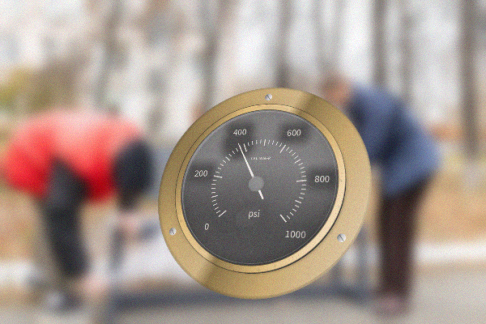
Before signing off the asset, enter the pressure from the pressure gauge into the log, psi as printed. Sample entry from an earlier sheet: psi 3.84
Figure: psi 380
